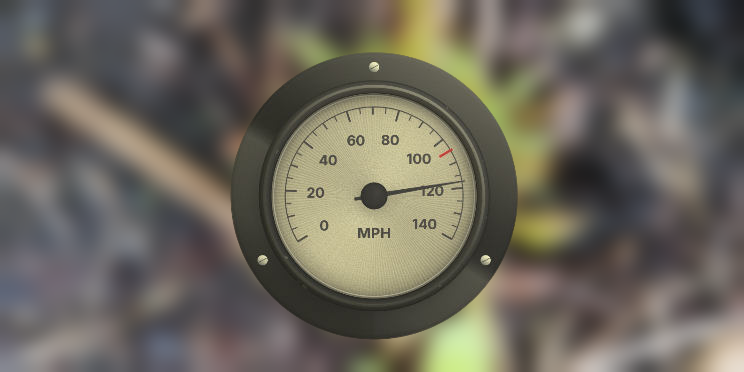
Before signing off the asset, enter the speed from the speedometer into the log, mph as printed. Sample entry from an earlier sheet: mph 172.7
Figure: mph 117.5
